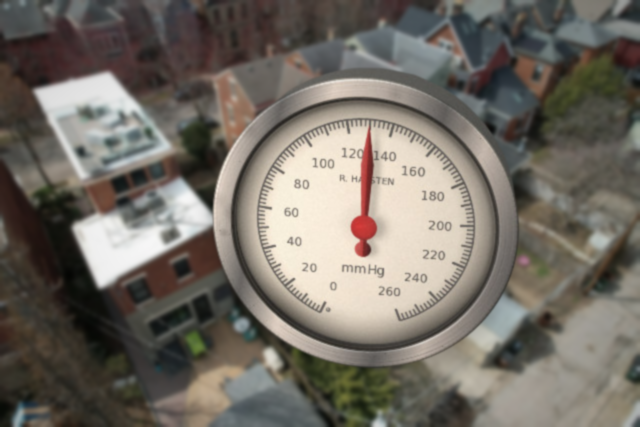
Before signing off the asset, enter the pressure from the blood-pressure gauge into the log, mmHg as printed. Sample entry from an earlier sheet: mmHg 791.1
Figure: mmHg 130
